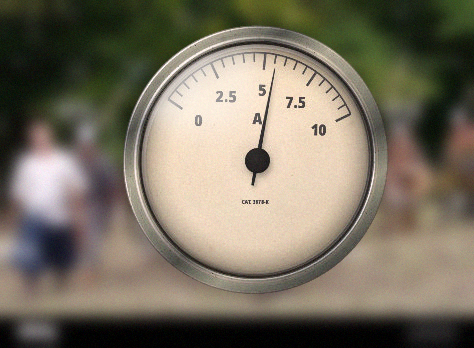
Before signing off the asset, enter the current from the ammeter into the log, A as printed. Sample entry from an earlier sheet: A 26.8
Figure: A 5.5
